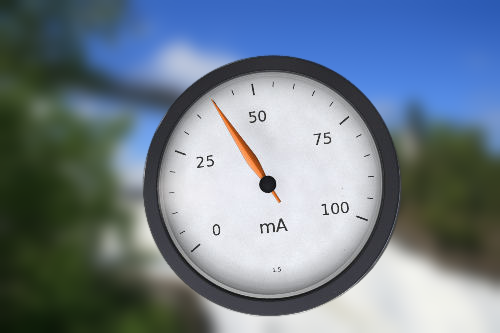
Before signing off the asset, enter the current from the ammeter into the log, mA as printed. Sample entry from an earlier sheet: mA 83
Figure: mA 40
